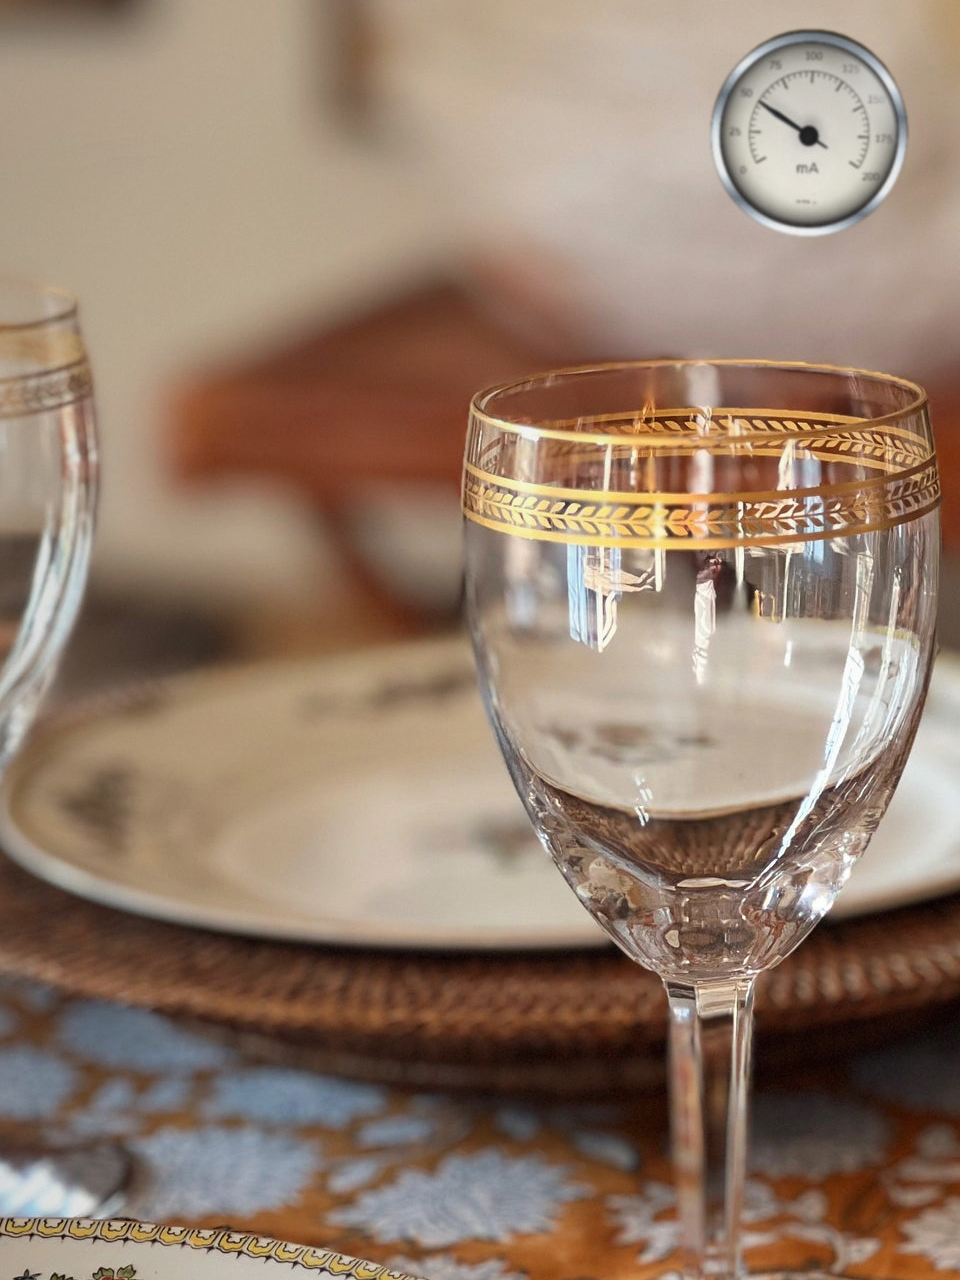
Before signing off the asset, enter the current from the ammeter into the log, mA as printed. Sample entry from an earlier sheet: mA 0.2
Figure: mA 50
